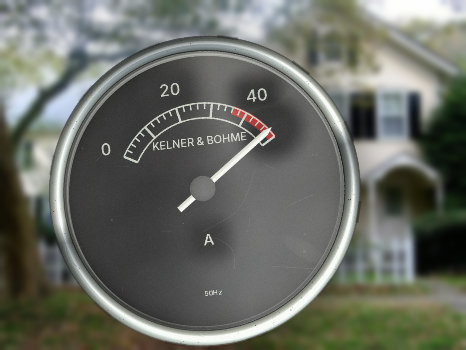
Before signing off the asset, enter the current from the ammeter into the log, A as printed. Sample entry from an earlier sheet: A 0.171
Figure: A 48
